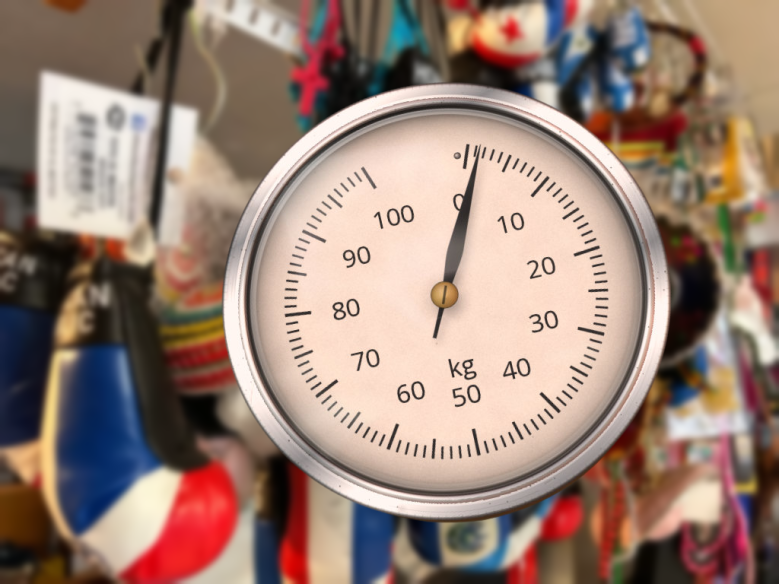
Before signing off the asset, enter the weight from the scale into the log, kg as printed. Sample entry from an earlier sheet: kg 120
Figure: kg 1.5
